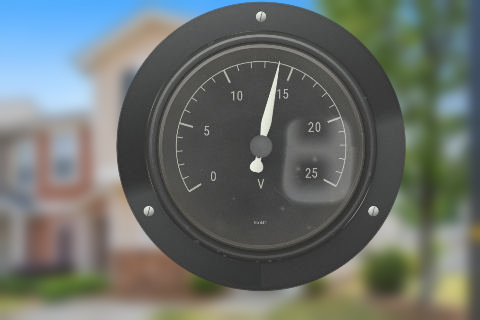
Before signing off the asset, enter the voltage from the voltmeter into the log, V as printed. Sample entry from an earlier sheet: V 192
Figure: V 14
